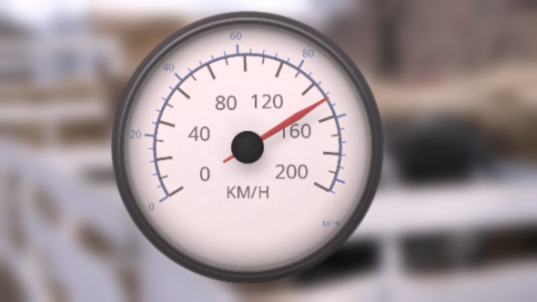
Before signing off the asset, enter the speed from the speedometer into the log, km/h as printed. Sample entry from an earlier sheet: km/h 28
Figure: km/h 150
